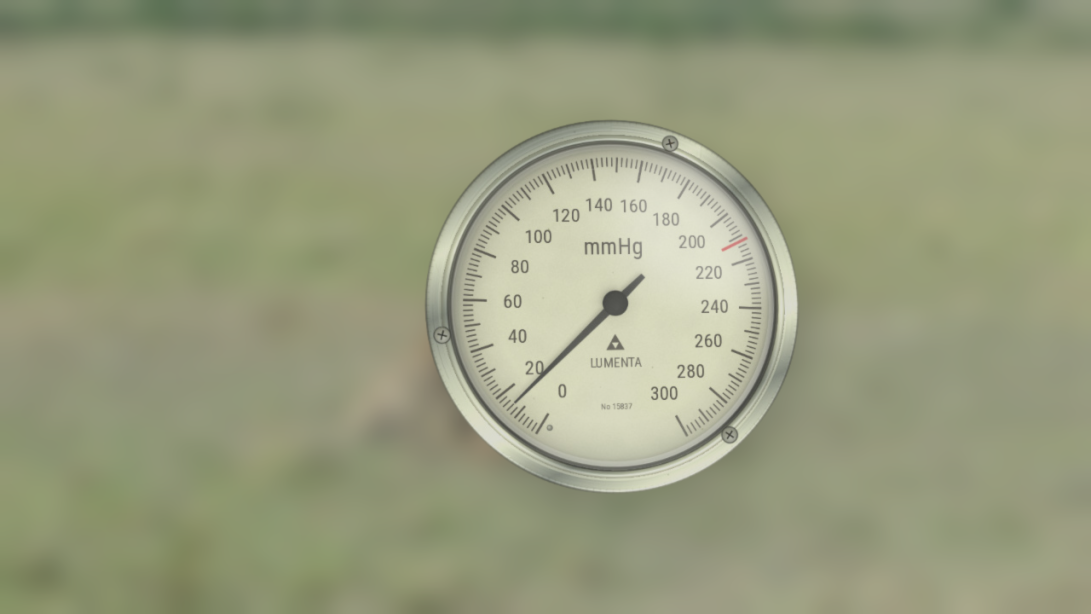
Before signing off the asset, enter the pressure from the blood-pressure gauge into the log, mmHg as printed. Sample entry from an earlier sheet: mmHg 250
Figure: mmHg 14
